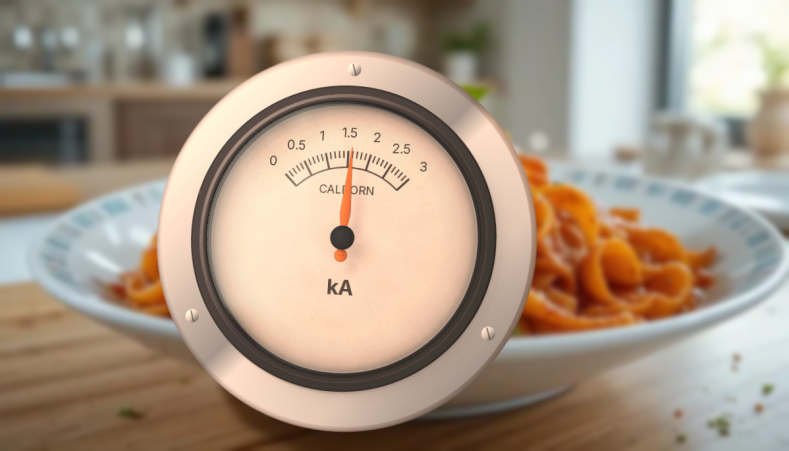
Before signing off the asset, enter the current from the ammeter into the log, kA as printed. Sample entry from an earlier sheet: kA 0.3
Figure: kA 1.6
